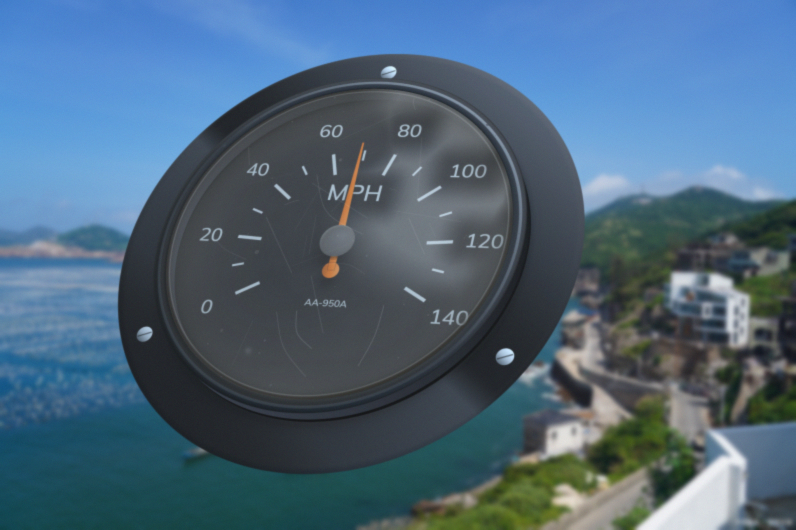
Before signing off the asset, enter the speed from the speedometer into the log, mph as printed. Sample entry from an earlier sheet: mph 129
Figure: mph 70
